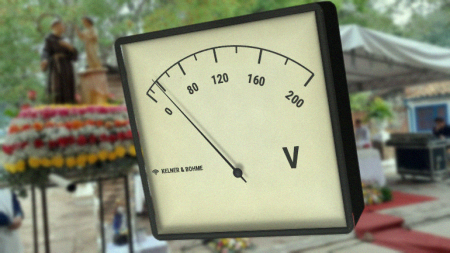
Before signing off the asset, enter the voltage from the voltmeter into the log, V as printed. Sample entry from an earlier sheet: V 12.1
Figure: V 40
